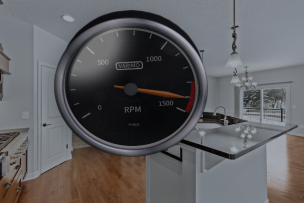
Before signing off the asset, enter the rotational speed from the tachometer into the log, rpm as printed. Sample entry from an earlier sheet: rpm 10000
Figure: rpm 1400
